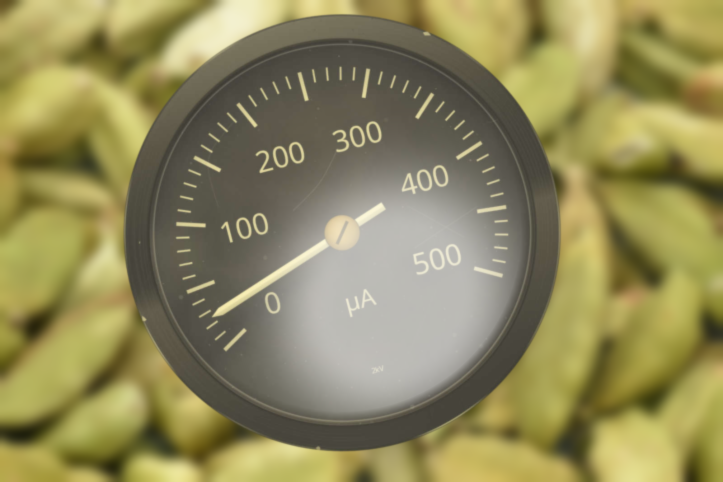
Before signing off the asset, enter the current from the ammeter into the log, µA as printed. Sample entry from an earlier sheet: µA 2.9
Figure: µA 25
